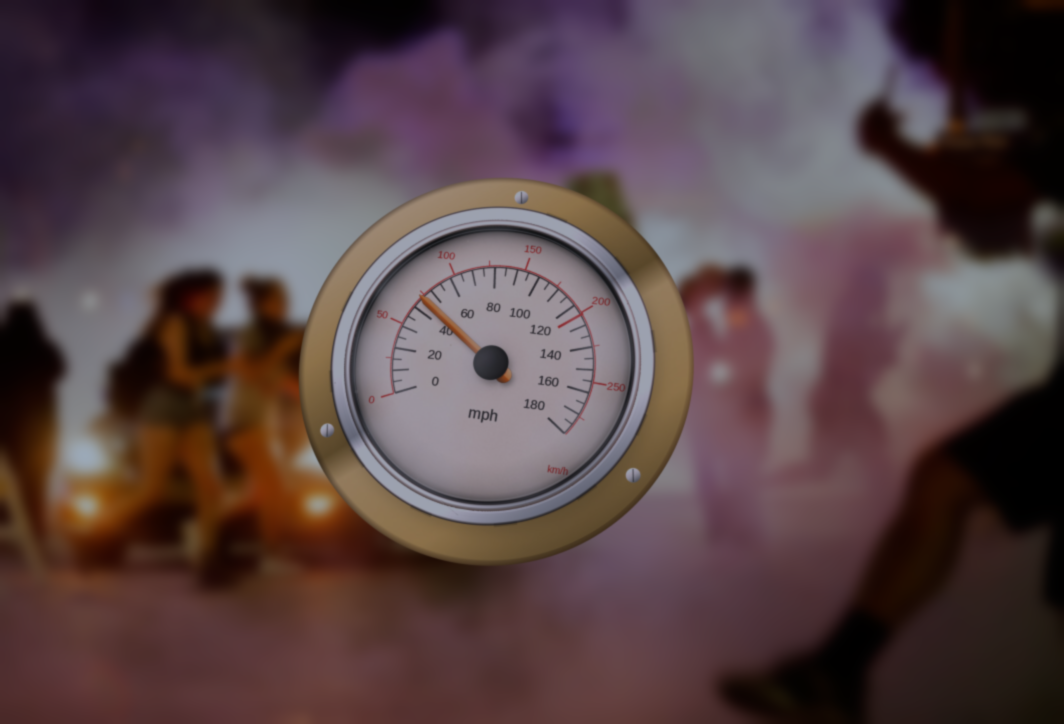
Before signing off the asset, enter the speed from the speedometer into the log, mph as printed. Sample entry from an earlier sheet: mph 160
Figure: mph 45
